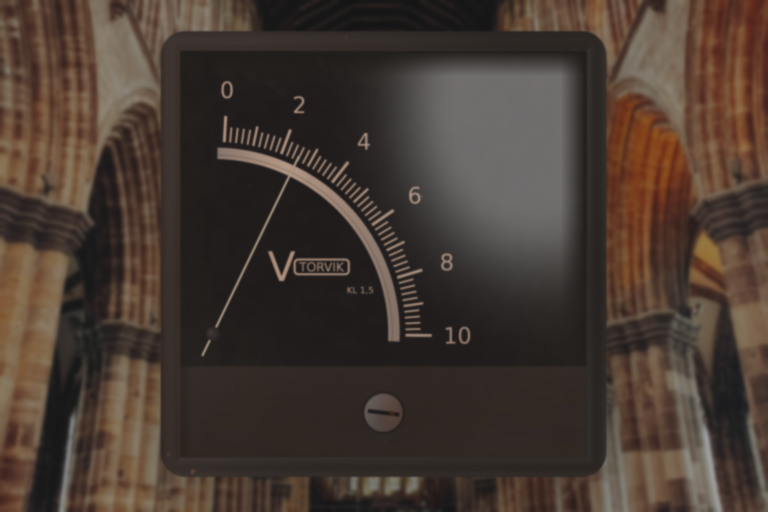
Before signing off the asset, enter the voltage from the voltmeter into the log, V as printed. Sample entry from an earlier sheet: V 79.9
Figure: V 2.6
